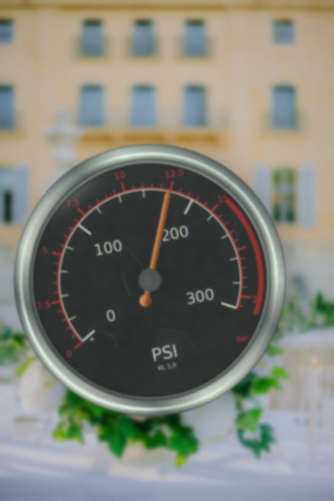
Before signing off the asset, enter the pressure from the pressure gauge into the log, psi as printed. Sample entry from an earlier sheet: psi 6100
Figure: psi 180
